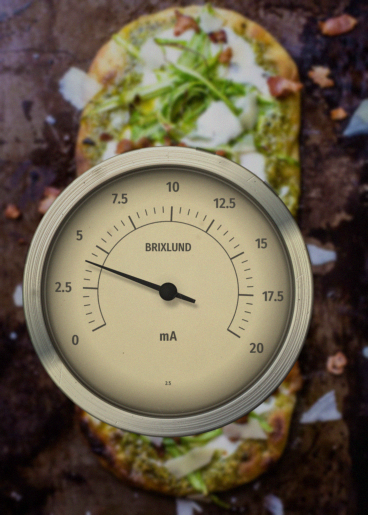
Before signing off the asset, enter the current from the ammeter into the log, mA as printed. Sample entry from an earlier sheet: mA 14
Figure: mA 4
